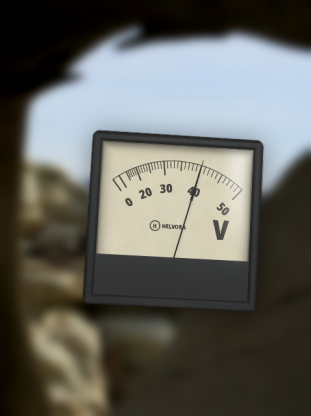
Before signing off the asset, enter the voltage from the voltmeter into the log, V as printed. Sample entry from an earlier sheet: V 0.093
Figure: V 40
